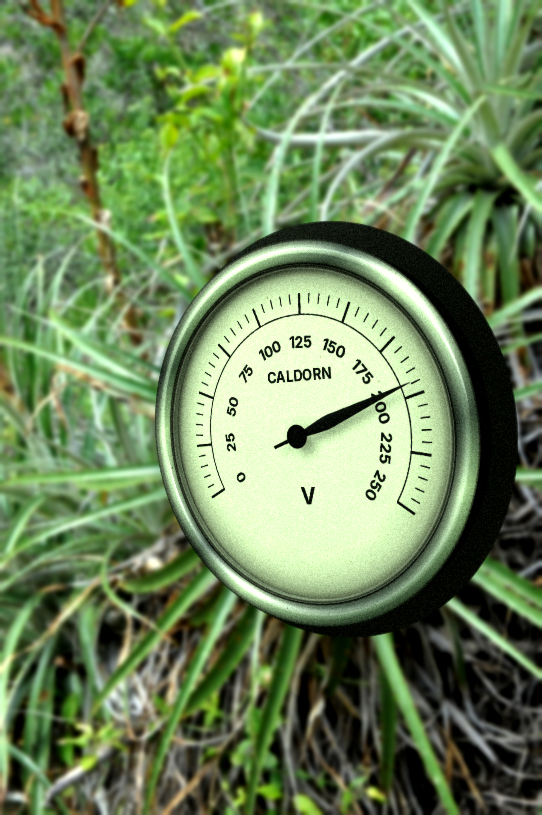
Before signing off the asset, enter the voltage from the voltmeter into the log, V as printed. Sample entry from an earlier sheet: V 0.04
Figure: V 195
